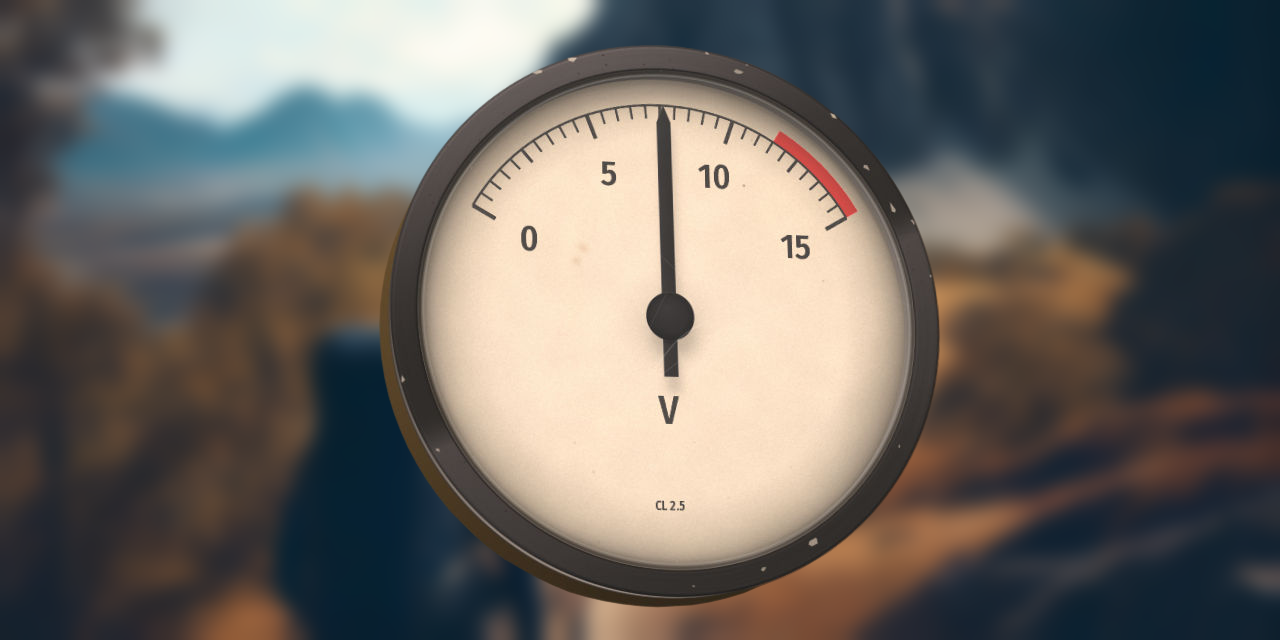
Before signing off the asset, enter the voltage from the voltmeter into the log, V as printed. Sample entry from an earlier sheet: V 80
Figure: V 7.5
